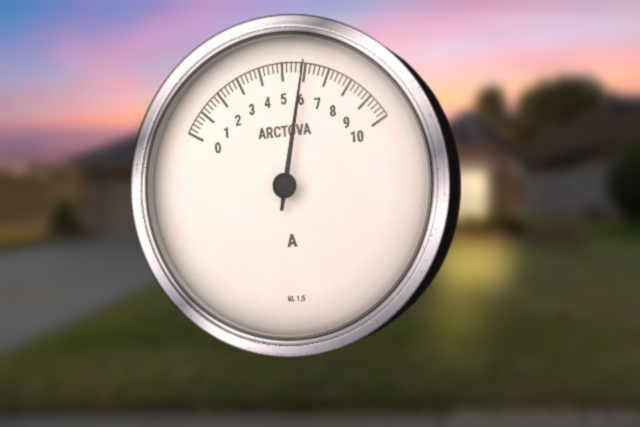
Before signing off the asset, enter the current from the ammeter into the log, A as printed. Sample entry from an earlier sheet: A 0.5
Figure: A 6
